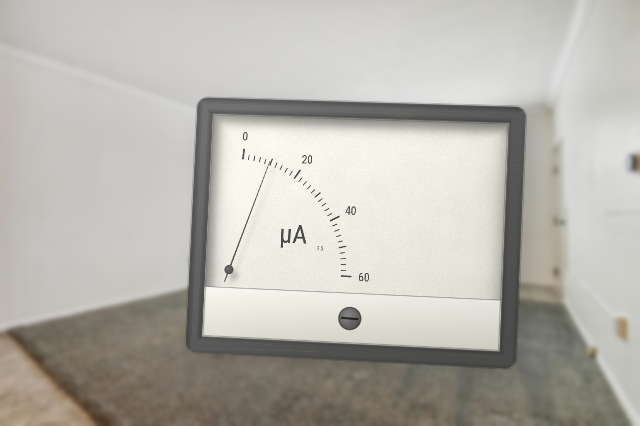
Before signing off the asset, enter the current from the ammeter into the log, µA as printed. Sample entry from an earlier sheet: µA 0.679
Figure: µA 10
